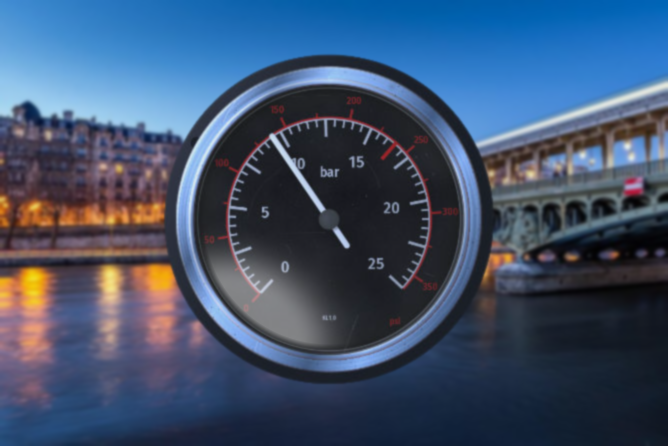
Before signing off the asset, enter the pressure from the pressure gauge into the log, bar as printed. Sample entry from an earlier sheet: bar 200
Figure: bar 9.5
